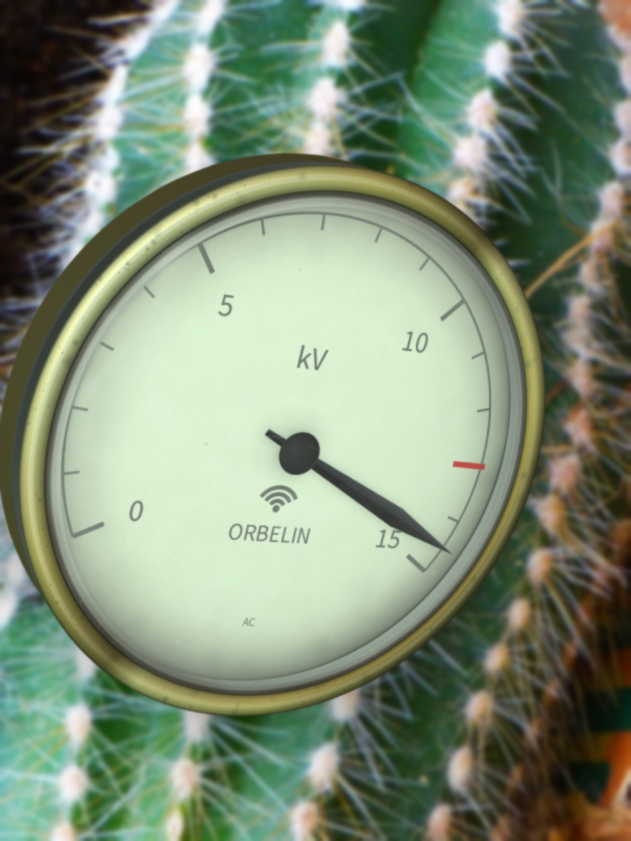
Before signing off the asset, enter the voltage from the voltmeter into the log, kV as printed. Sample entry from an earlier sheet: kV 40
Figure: kV 14.5
